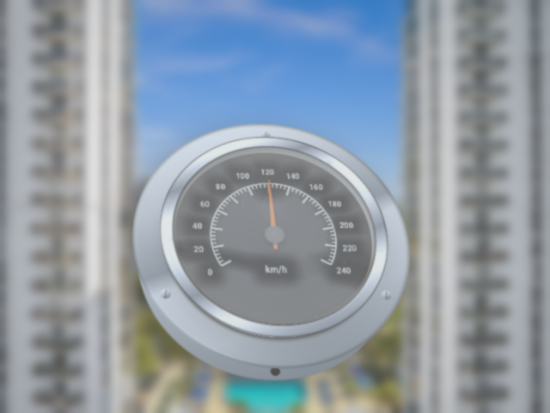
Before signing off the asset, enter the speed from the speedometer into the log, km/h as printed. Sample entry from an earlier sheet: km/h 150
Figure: km/h 120
